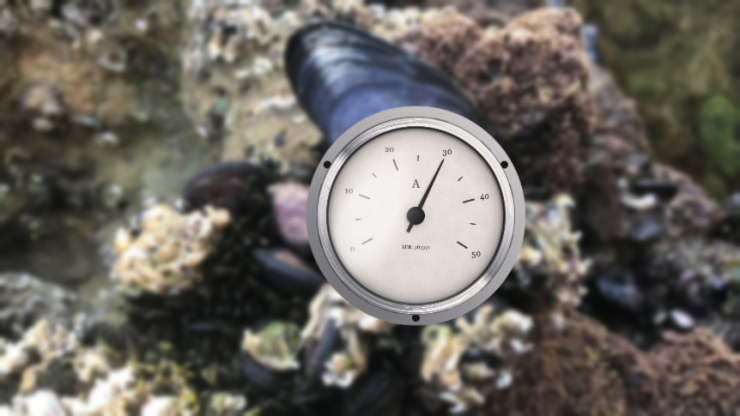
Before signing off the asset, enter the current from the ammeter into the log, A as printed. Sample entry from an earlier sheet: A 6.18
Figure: A 30
